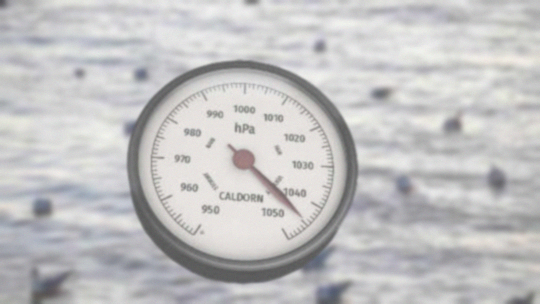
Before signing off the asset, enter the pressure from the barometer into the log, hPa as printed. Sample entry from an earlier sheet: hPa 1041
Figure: hPa 1045
